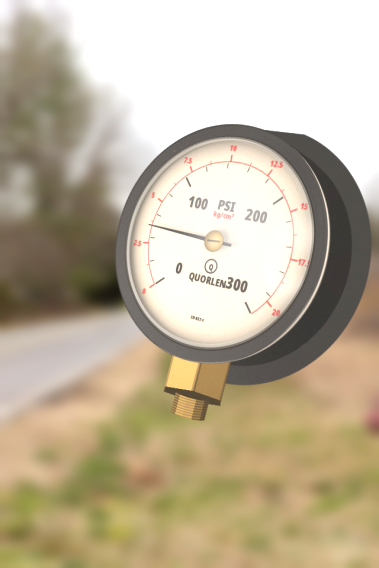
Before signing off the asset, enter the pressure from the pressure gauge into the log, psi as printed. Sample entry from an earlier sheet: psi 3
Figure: psi 50
